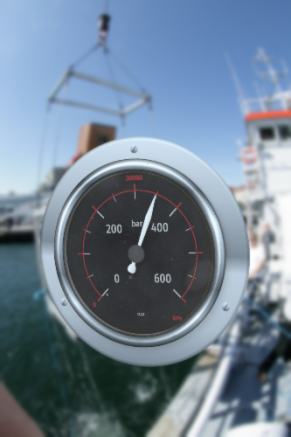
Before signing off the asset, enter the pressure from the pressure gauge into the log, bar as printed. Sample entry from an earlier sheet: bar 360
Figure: bar 350
